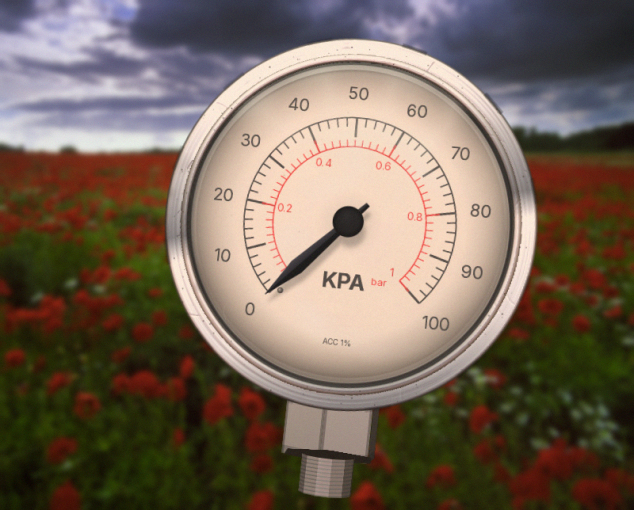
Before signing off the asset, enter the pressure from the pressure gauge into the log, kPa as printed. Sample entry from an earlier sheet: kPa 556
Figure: kPa 0
